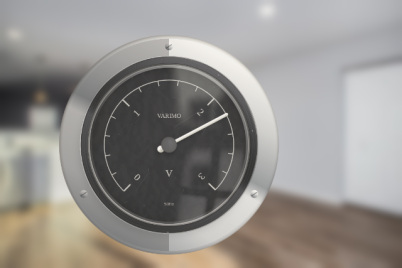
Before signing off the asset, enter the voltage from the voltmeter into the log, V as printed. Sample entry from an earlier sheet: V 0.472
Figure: V 2.2
